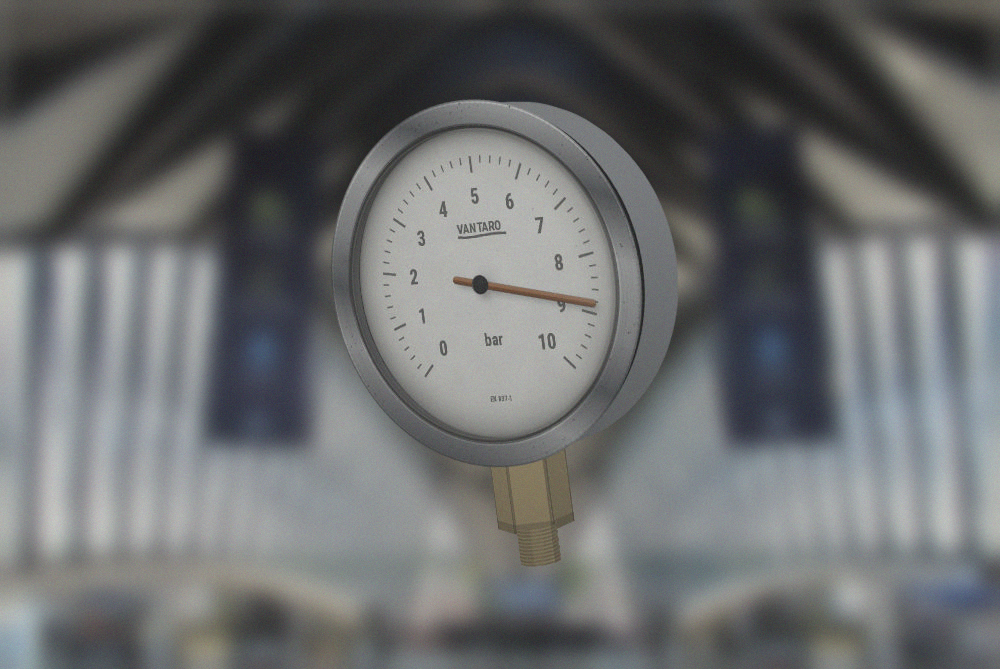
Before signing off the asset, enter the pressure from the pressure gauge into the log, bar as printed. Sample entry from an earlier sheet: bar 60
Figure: bar 8.8
